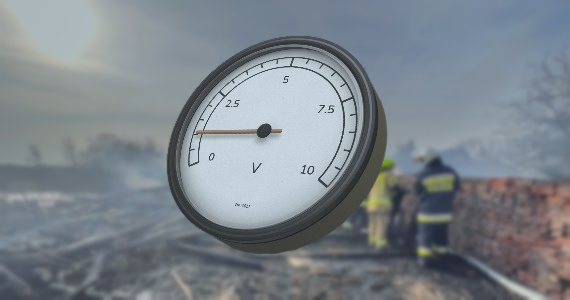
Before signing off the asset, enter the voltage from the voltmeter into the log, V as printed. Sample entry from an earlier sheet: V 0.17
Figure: V 1
